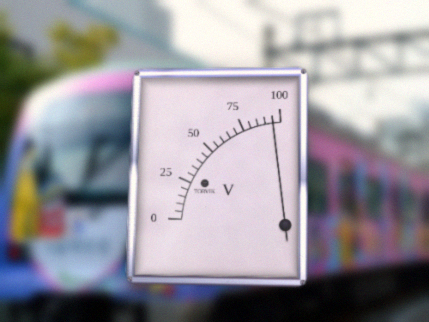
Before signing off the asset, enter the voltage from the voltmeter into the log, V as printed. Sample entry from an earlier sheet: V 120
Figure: V 95
